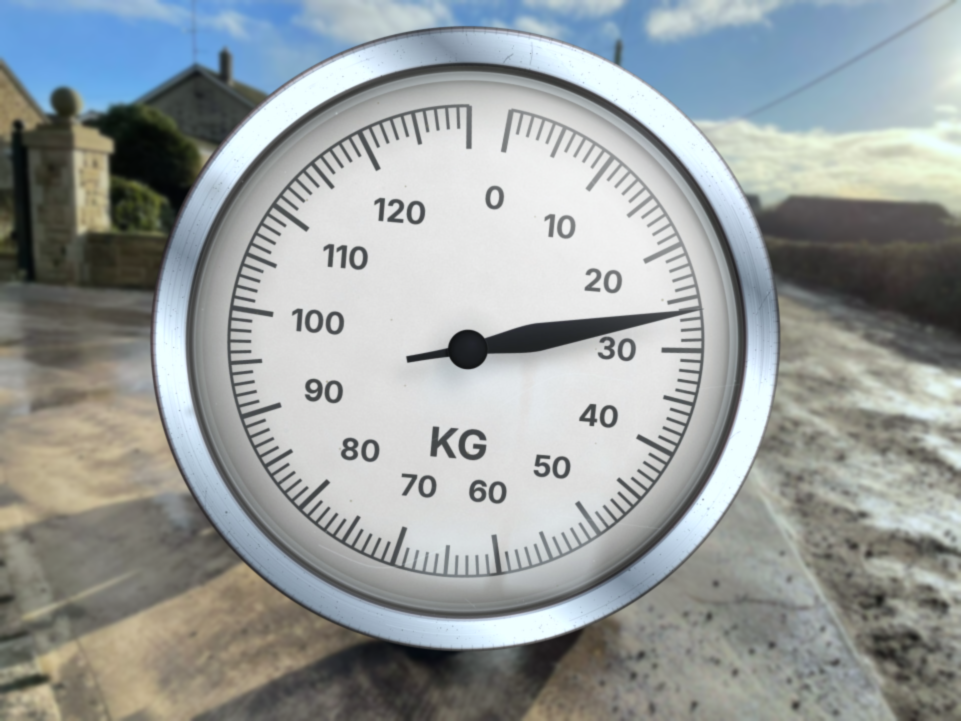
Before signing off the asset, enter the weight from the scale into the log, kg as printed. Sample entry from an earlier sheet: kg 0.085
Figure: kg 26
